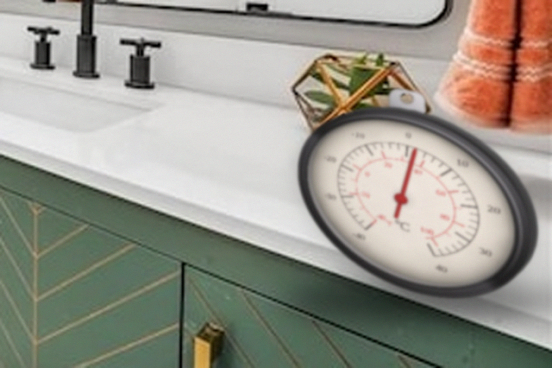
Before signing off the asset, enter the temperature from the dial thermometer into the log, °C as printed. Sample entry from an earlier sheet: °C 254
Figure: °C 2
